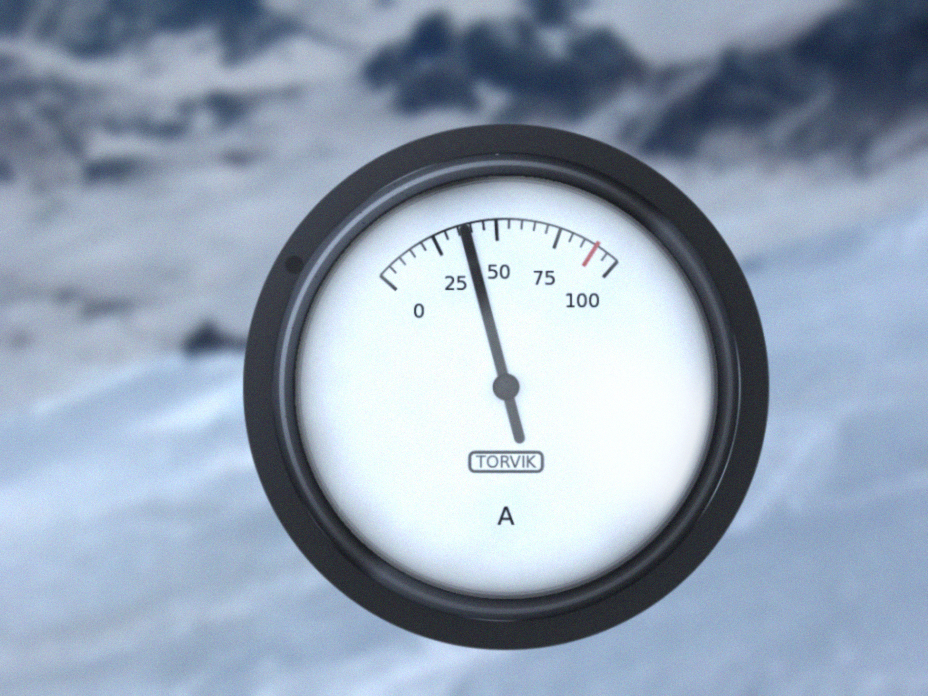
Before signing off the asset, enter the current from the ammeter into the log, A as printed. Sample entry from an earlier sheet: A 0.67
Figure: A 37.5
